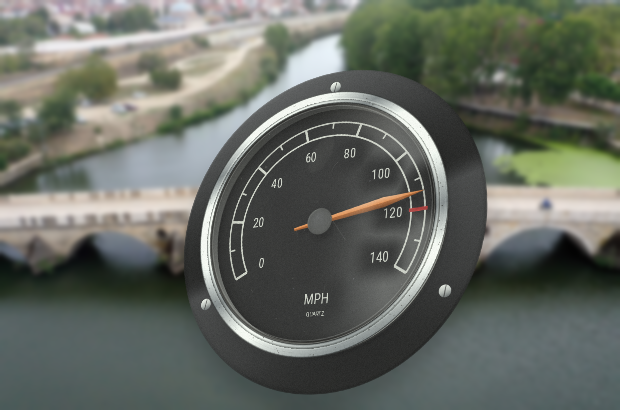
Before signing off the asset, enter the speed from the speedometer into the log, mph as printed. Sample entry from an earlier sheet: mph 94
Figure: mph 115
